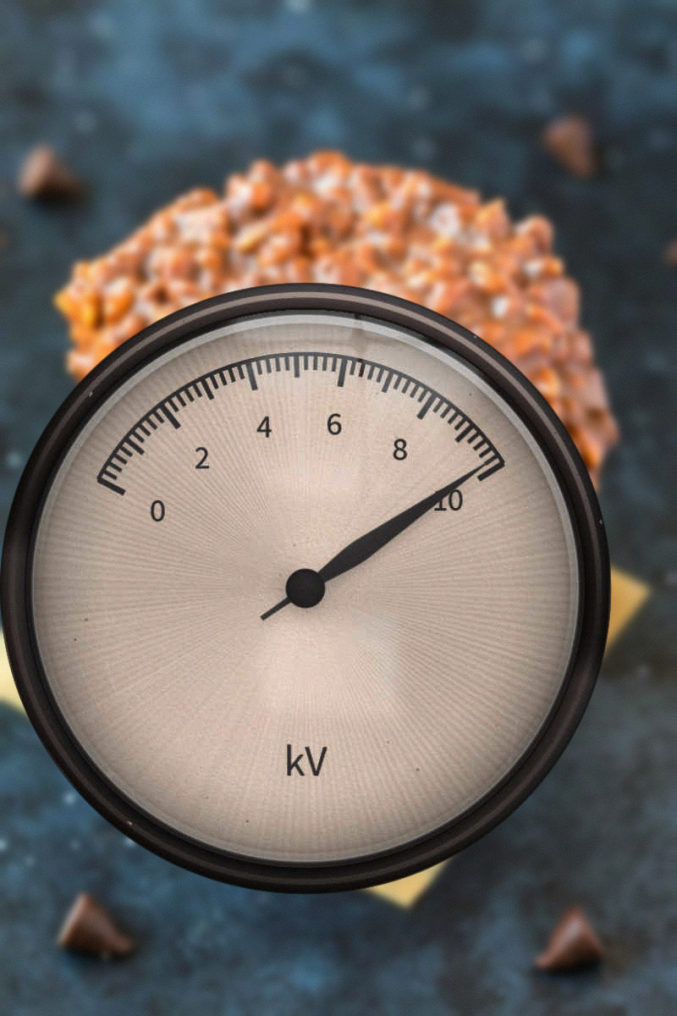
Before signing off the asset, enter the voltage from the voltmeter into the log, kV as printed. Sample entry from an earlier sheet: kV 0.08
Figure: kV 9.8
